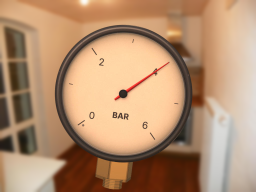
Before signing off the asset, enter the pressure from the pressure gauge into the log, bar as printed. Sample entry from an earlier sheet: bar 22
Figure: bar 4
